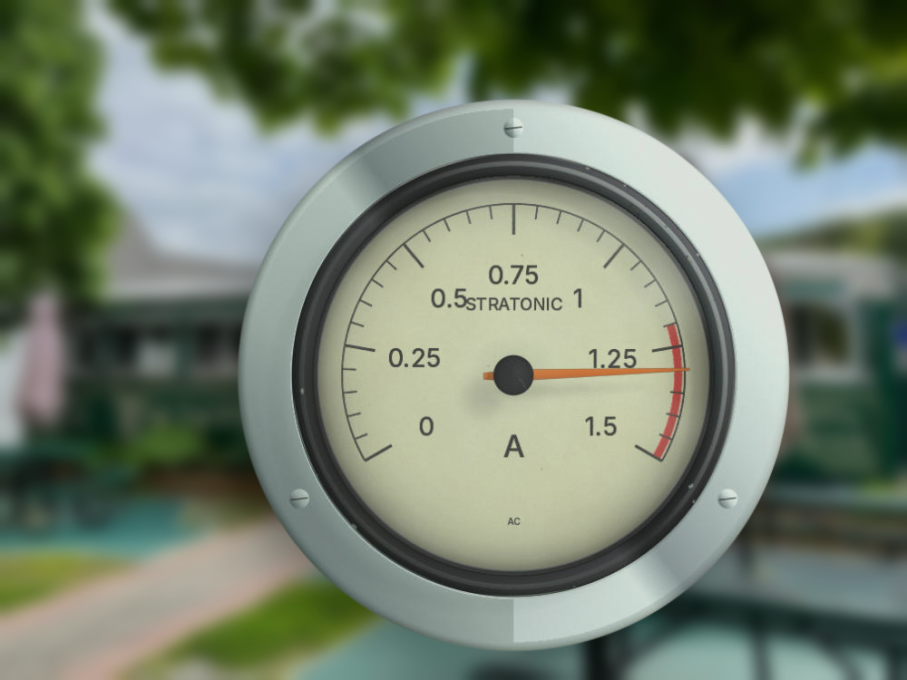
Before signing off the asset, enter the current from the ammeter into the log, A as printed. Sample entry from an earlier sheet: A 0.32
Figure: A 1.3
